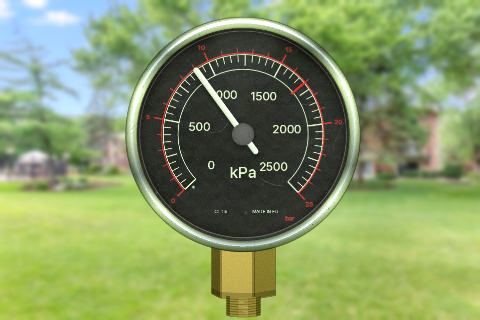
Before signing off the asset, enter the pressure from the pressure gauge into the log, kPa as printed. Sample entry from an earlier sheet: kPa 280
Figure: kPa 900
